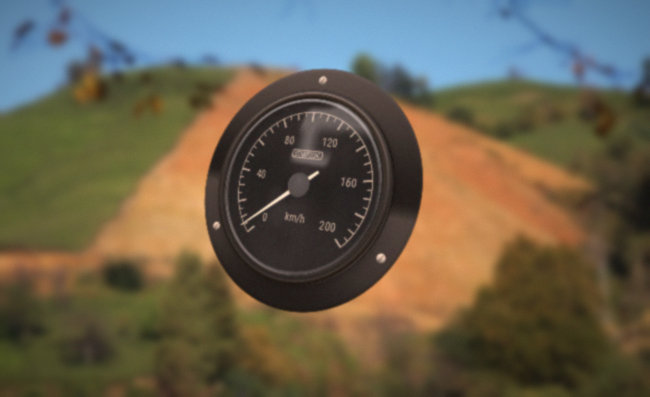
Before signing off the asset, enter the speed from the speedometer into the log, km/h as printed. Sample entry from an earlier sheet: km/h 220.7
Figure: km/h 5
